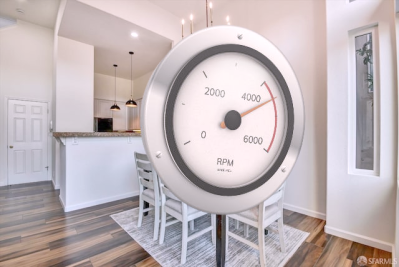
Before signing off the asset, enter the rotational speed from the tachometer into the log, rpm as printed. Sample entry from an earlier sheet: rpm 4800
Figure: rpm 4500
